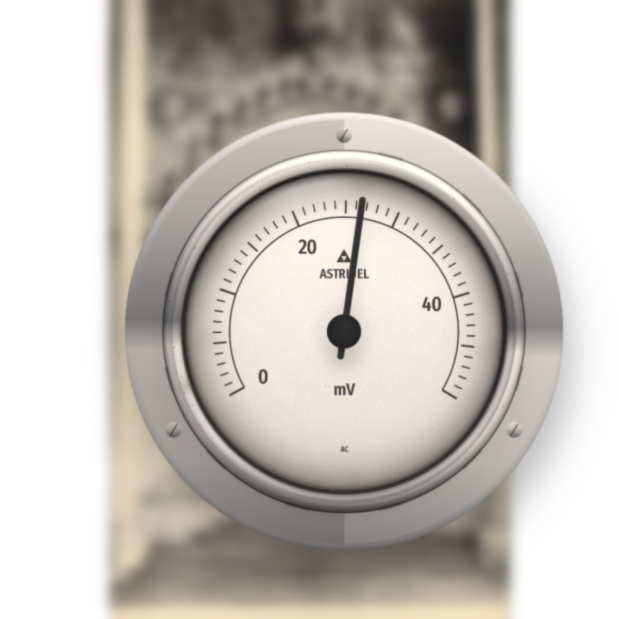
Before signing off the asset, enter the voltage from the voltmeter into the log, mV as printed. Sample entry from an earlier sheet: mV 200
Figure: mV 26.5
